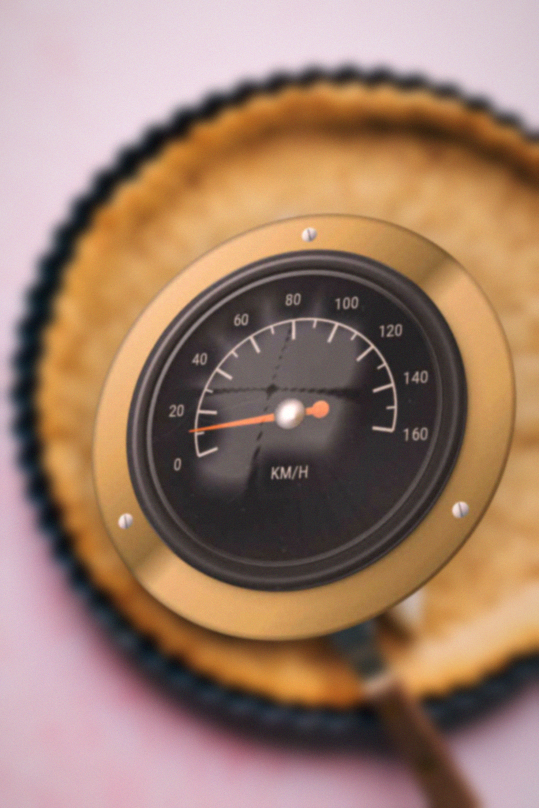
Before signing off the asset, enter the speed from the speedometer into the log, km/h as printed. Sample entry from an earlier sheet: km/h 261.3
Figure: km/h 10
